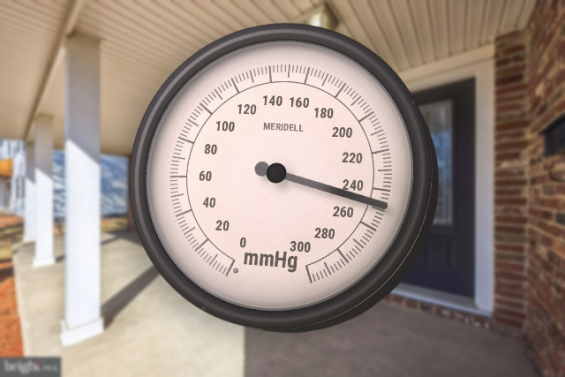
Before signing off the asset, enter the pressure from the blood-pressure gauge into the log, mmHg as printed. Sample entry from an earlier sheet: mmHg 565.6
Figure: mmHg 248
